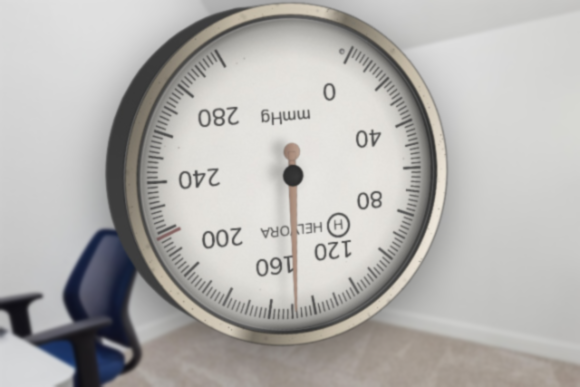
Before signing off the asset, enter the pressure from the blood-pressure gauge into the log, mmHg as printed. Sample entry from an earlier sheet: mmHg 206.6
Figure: mmHg 150
